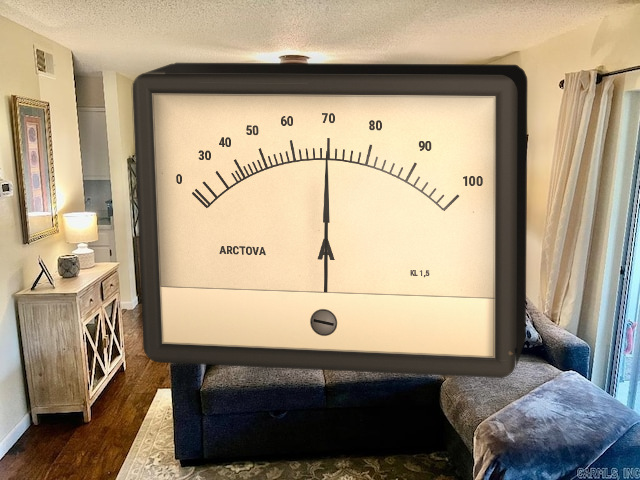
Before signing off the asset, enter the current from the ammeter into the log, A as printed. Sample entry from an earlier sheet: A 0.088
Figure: A 70
